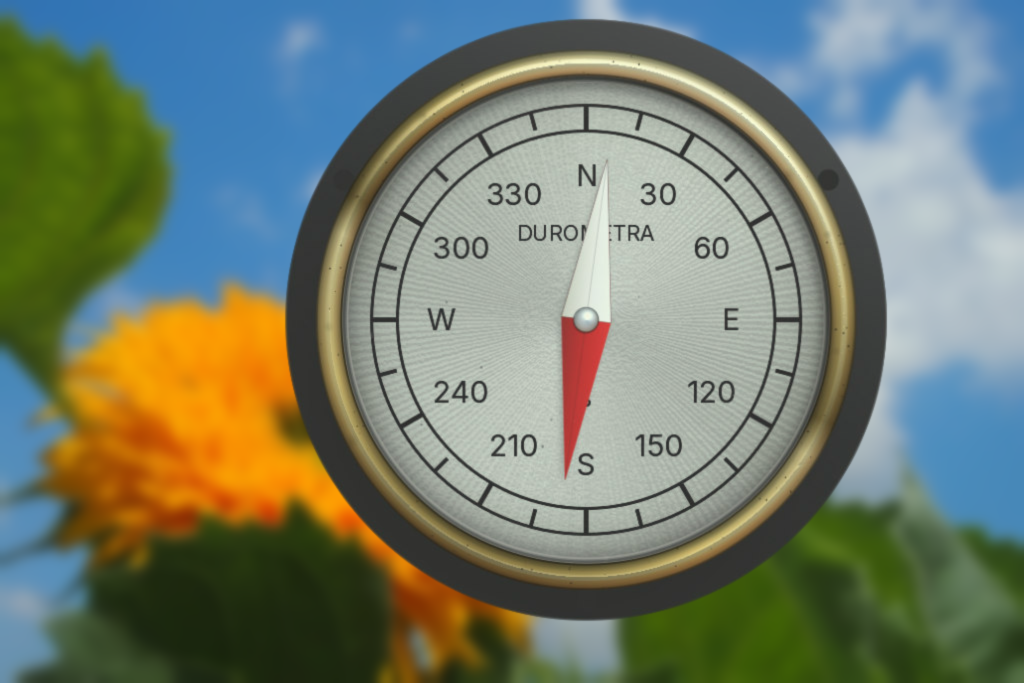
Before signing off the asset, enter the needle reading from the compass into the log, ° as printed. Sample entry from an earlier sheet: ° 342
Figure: ° 187.5
